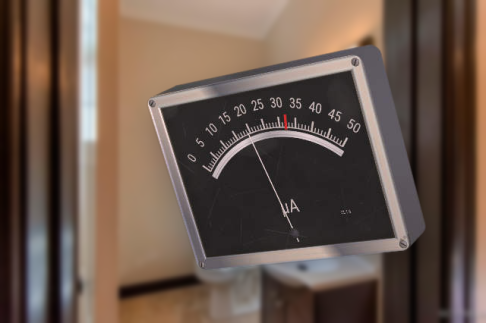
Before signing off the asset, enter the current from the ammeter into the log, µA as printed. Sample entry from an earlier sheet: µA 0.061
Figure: µA 20
